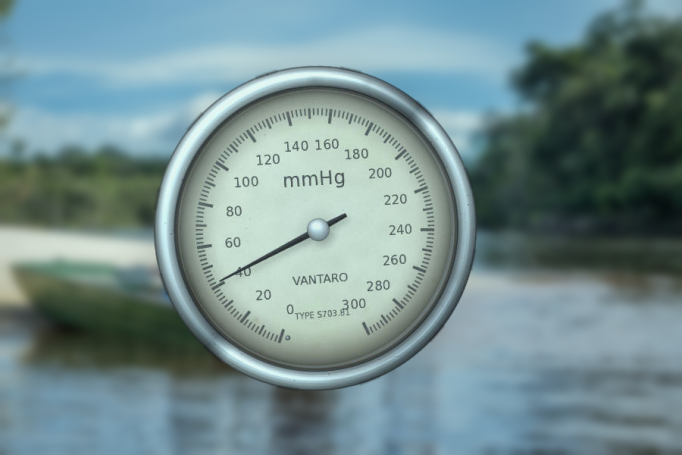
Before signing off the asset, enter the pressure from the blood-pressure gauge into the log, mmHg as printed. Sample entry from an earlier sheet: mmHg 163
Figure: mmHg 42
